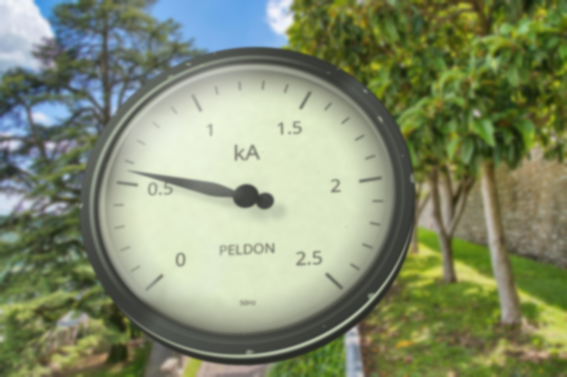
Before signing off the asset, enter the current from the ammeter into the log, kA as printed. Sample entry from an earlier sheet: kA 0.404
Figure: kA 0.55
